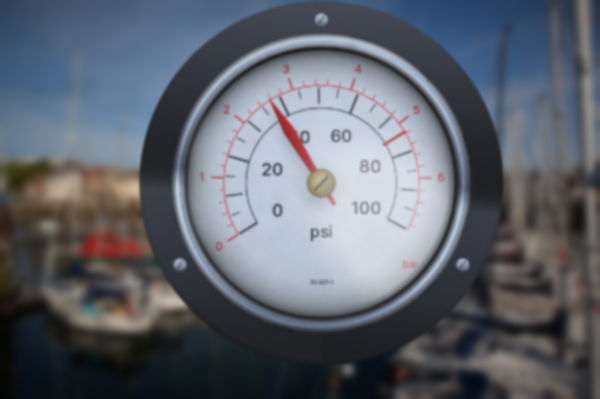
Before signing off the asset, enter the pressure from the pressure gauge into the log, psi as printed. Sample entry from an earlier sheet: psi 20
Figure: psi 37.5
